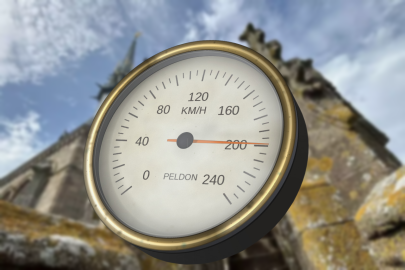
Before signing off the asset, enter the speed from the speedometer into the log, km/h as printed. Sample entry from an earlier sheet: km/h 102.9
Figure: km/h 200
